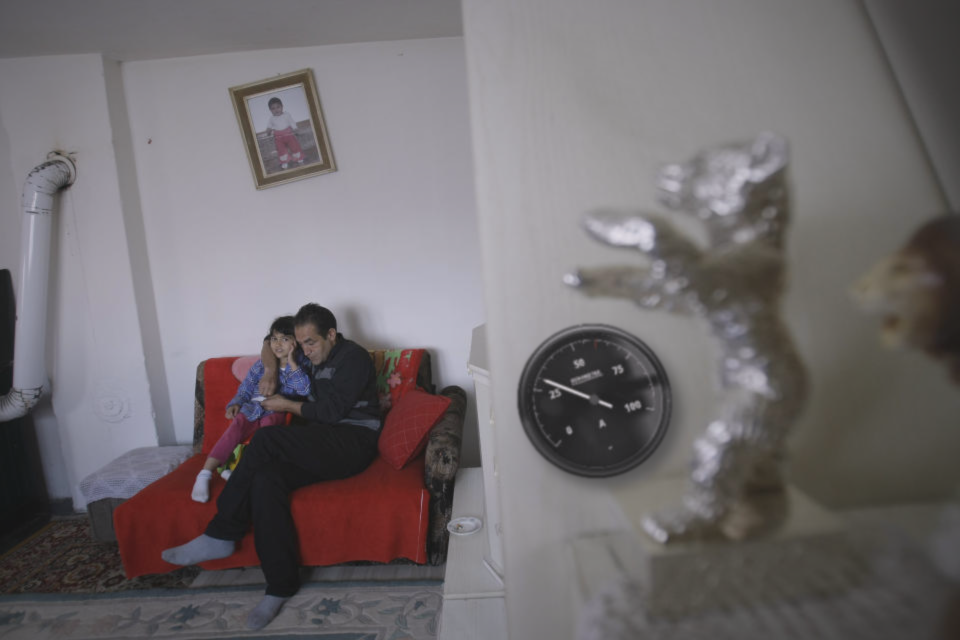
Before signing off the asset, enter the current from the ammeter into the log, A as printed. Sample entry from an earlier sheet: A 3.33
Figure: A 30
